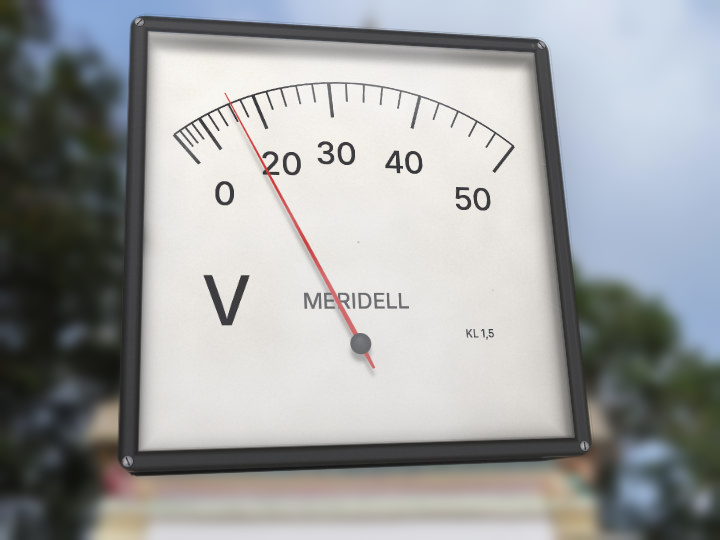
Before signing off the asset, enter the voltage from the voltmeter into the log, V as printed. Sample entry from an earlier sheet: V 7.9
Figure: V 16
